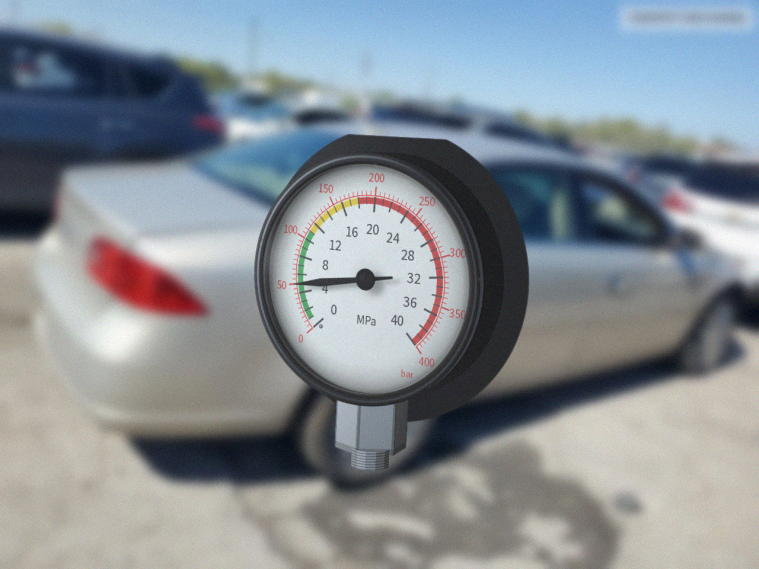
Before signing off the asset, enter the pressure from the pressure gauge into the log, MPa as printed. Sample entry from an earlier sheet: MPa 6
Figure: MPa 5
